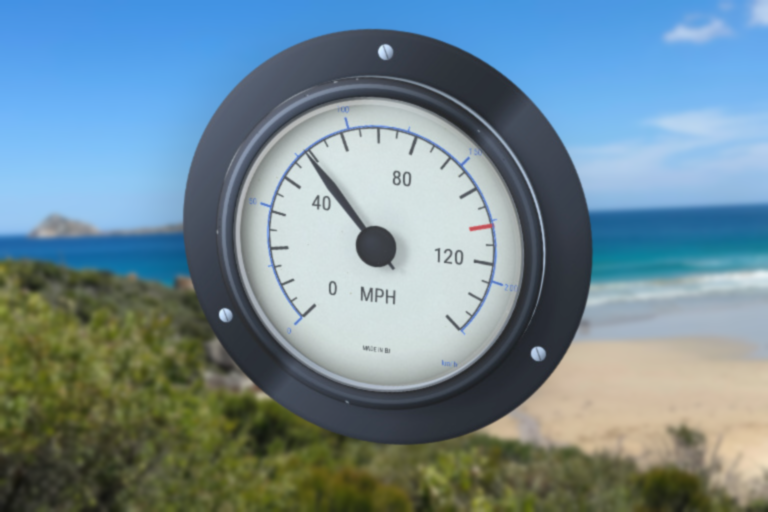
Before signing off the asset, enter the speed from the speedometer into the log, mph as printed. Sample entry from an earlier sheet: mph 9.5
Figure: mph 50
